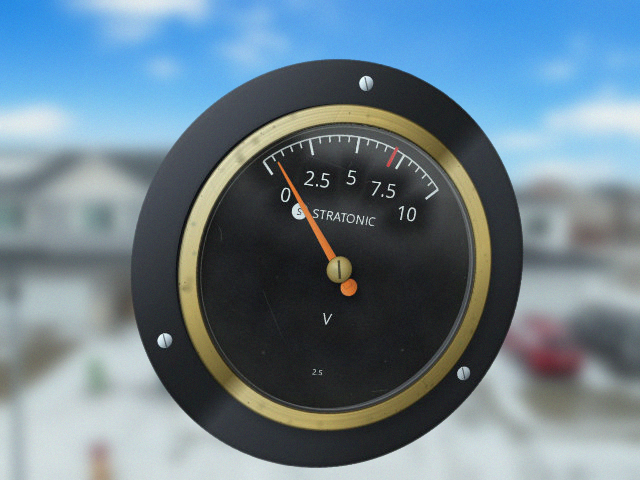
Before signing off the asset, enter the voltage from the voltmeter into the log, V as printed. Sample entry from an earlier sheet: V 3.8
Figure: V 0.5
